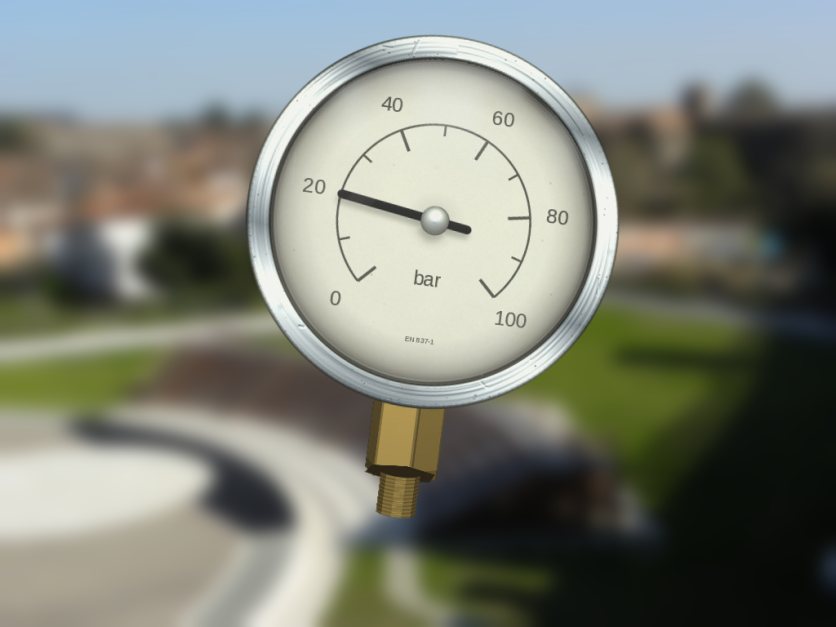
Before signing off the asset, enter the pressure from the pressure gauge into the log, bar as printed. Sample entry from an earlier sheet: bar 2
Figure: bar 20
